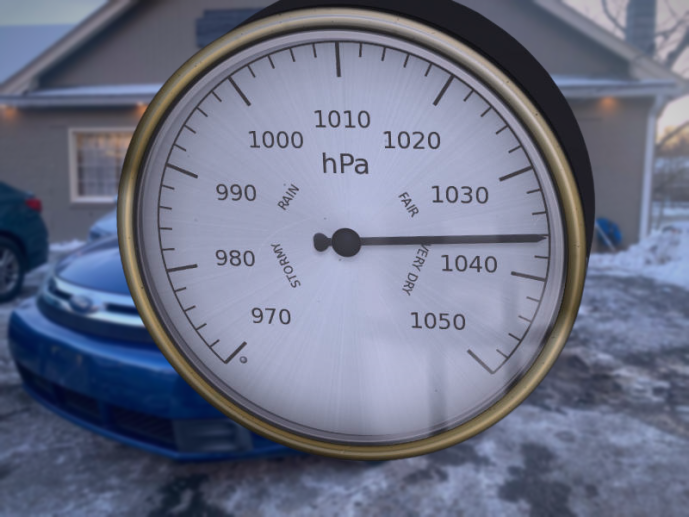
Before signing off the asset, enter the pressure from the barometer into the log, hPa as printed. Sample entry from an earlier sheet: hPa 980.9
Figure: hPa 1036
